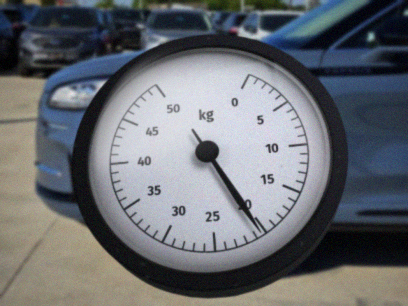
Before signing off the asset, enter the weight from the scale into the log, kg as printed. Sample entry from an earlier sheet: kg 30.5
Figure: kg 20.5
